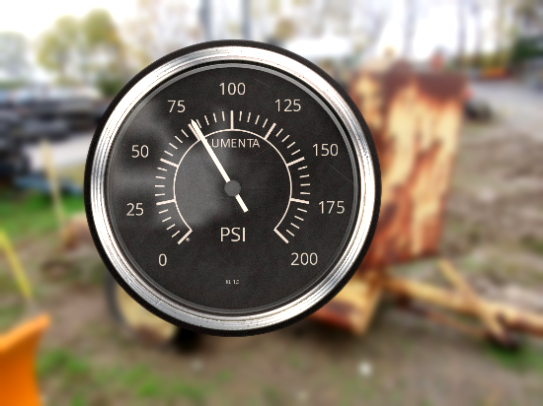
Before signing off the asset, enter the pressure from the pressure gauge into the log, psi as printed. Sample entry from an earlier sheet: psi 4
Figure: psi 77.5
